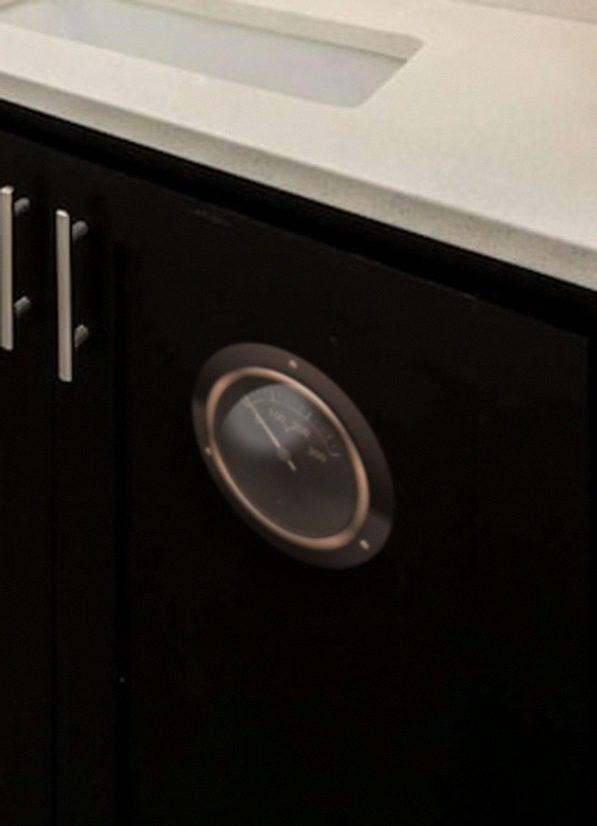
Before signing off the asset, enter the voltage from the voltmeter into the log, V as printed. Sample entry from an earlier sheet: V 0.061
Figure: V 20
